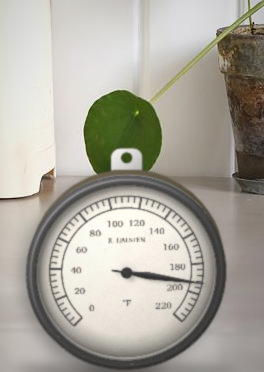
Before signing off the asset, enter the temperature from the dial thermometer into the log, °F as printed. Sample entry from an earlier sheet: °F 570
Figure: °F 192
